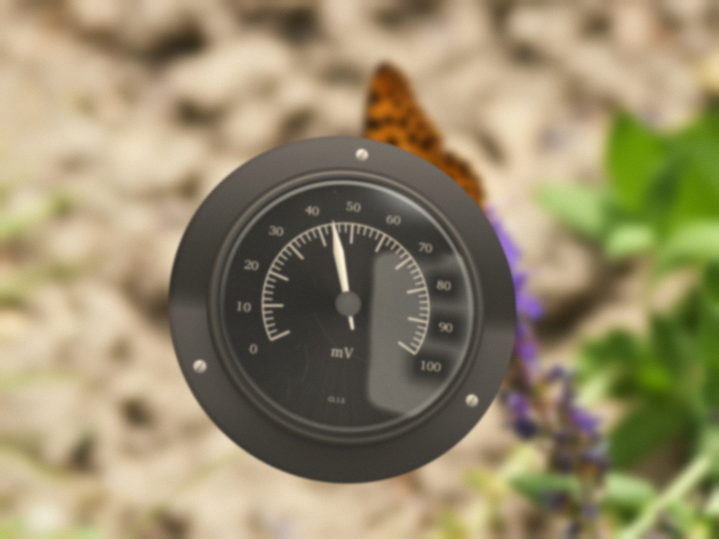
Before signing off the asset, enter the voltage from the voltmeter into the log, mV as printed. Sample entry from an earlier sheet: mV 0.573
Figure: mV 44
